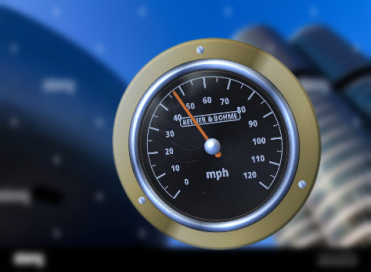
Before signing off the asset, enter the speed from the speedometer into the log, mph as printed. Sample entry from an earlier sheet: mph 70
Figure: mph 47.5
